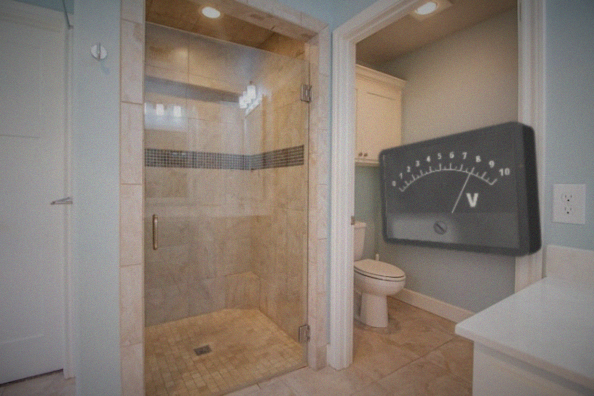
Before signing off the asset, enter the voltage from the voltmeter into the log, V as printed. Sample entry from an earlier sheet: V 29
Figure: V 8
